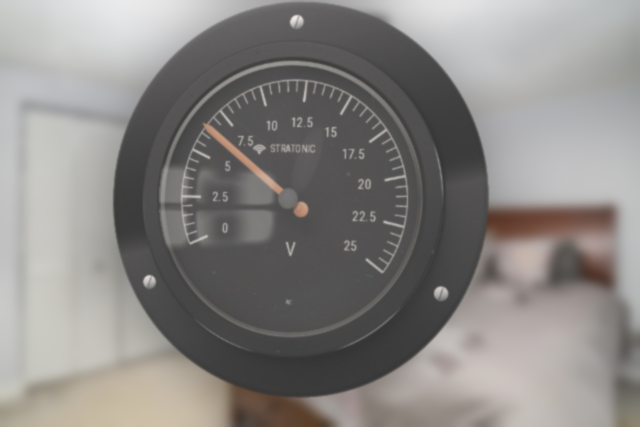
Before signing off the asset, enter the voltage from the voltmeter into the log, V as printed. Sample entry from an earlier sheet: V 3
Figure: V 6.5
